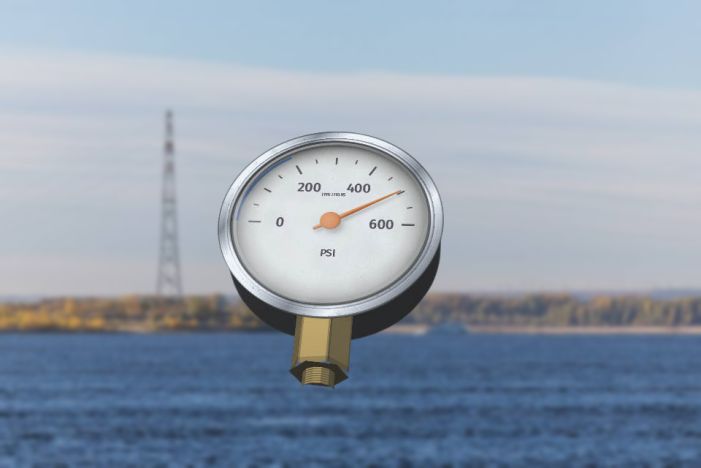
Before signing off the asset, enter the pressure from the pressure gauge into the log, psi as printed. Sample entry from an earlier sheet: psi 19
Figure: psi 500
